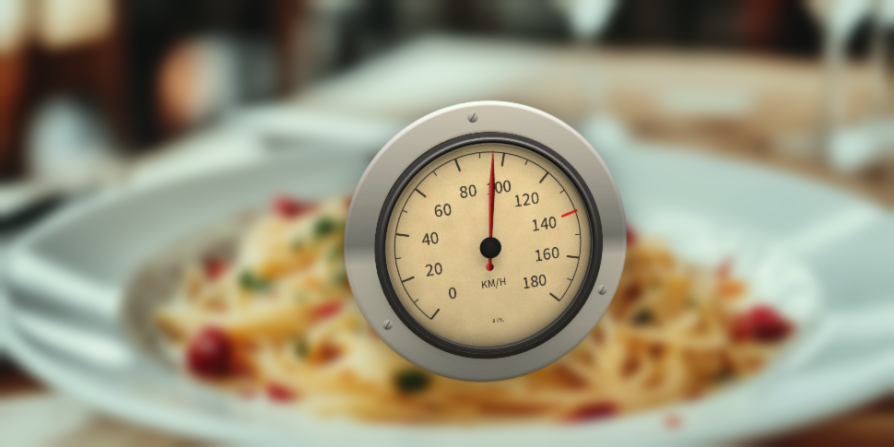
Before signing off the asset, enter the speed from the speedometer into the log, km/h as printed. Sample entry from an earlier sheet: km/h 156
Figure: km/h 95
